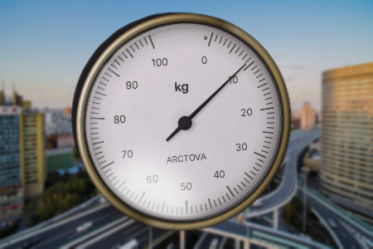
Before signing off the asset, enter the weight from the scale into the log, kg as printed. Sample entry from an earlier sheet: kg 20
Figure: kg 9
